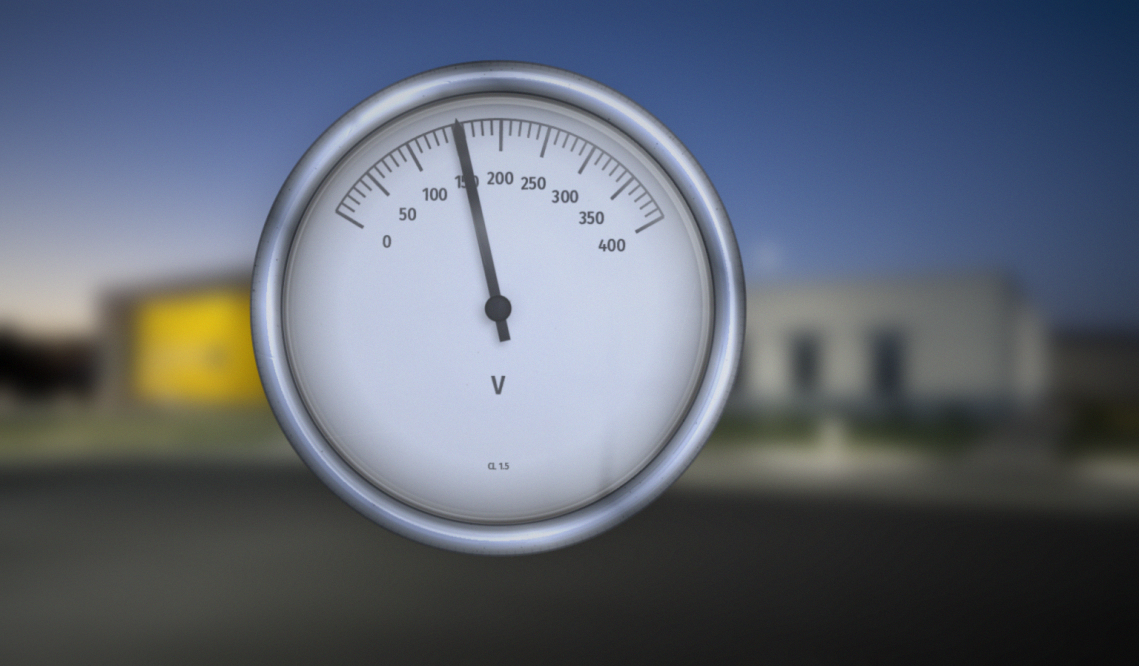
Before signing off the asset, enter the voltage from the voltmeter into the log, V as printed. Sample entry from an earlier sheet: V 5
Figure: V 155
